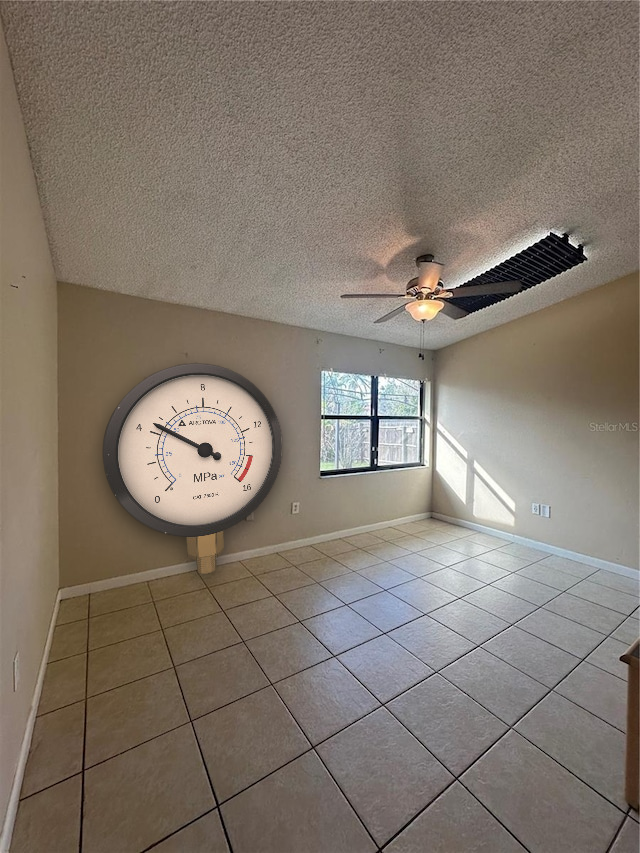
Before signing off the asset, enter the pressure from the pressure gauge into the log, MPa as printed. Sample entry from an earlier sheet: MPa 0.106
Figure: MPa 4.5
